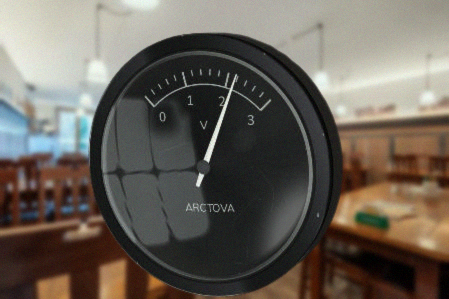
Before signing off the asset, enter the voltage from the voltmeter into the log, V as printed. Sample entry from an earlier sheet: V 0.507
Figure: V 2.2
